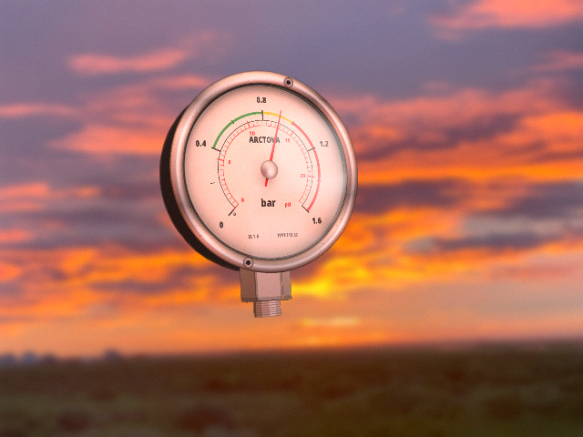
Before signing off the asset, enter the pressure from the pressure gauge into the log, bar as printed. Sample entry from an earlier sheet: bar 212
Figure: bar 0.9
